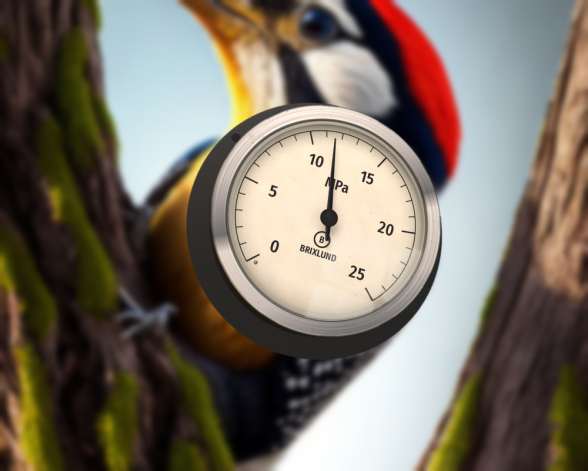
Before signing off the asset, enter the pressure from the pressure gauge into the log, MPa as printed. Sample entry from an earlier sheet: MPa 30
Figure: MPa 11.5
